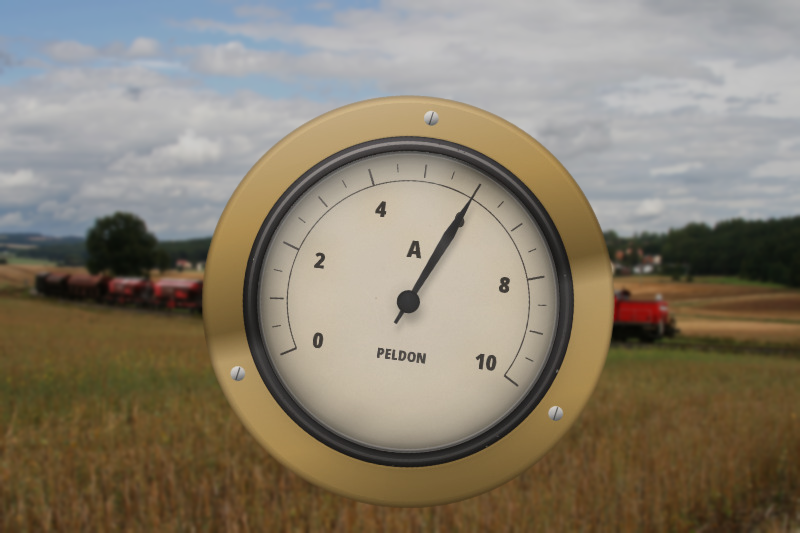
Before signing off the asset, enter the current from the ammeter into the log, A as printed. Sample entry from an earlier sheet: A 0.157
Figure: A 6
